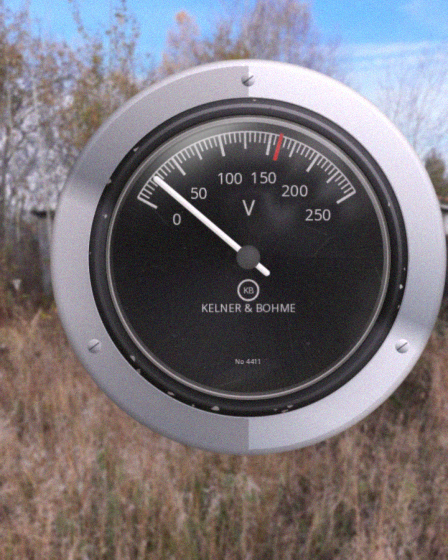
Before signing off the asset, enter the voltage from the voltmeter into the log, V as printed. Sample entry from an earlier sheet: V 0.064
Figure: V 25
